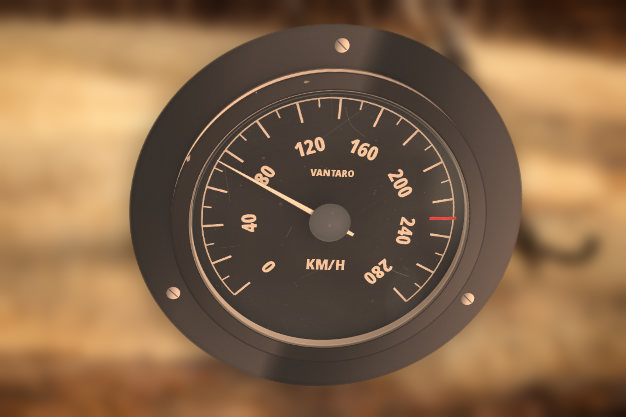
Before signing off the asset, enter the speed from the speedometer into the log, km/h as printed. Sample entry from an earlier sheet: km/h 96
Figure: km/h 75
